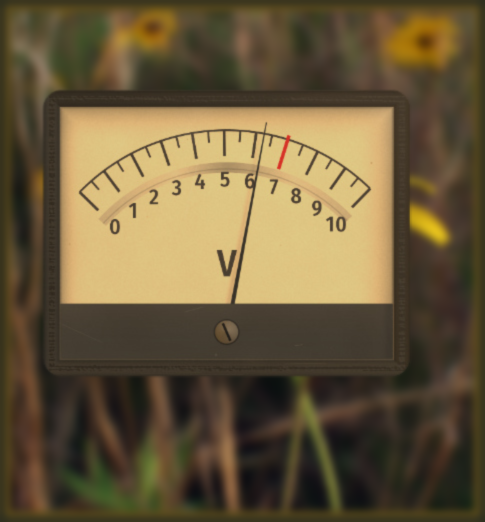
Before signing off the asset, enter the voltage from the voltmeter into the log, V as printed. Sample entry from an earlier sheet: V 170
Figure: V 6.25
